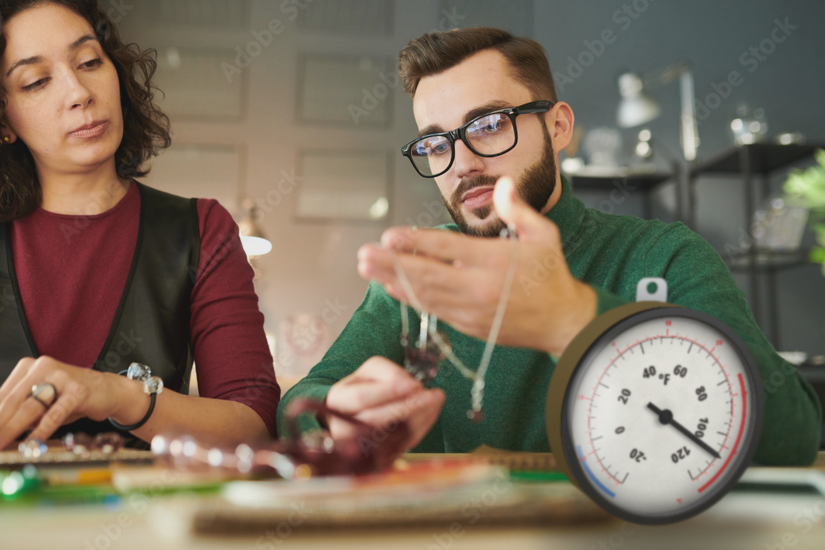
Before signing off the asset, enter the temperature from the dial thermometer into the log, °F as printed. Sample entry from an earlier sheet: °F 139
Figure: °F 108
